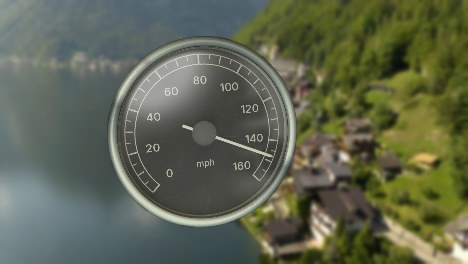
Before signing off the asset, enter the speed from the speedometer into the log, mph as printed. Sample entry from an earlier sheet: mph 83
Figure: mph 147.5
